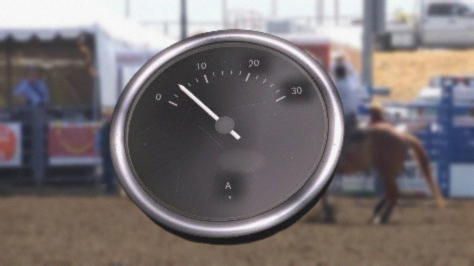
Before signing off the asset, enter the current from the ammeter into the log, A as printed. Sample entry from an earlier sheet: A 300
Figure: A 4
